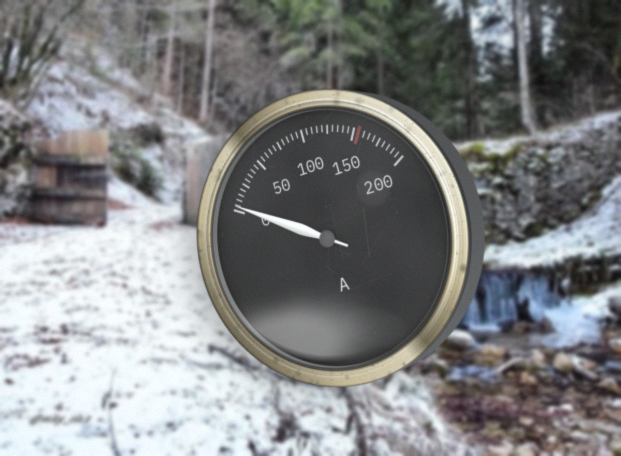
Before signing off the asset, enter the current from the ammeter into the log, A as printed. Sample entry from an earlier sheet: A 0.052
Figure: A 5
